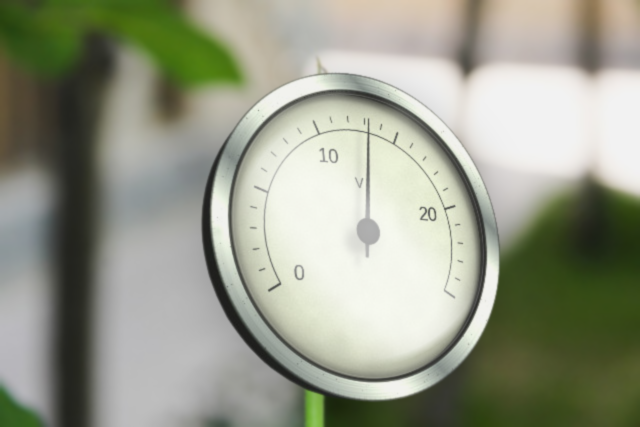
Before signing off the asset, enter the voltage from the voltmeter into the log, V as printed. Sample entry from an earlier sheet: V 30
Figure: V 13
